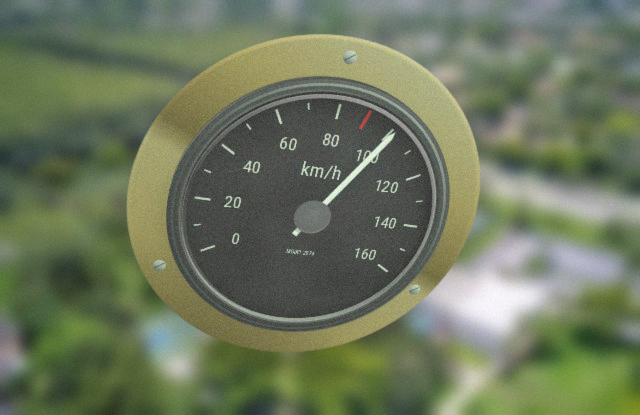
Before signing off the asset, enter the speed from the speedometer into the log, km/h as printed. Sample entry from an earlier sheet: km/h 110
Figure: km/h 100
